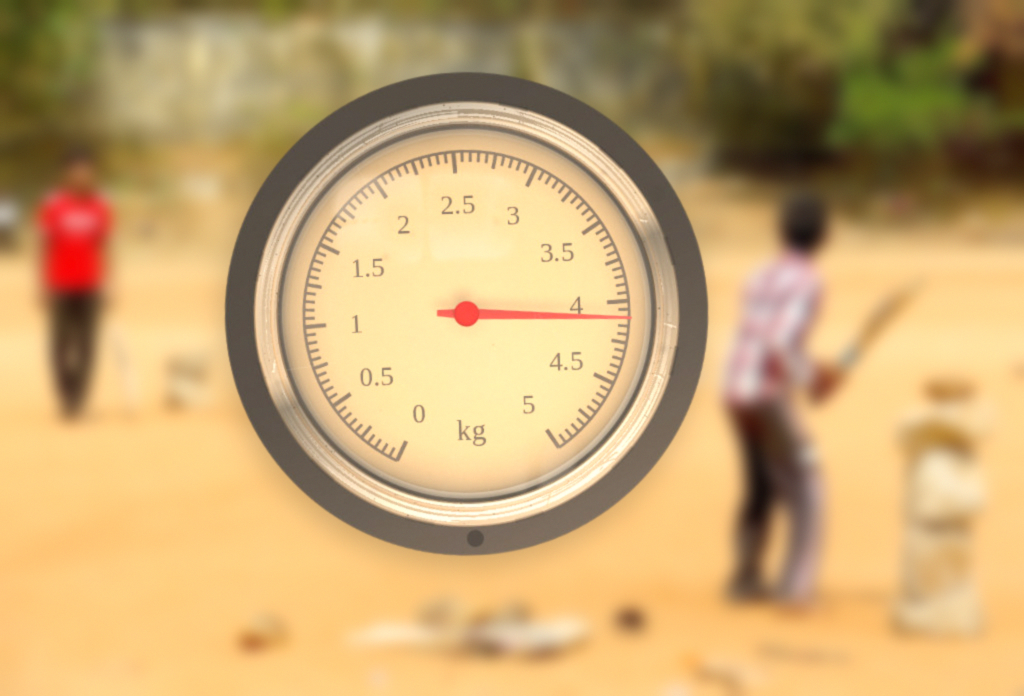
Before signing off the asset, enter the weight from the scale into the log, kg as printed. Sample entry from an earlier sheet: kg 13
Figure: kg 4.1
